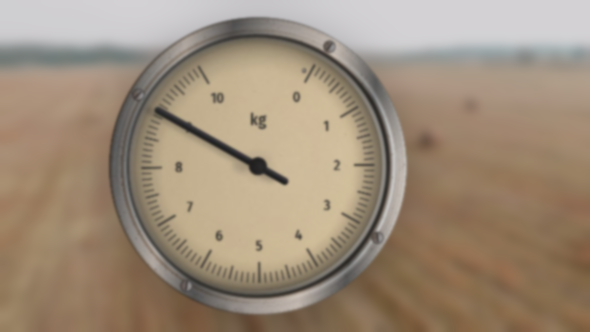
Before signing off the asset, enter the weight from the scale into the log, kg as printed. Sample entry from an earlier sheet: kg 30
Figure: kg 9
